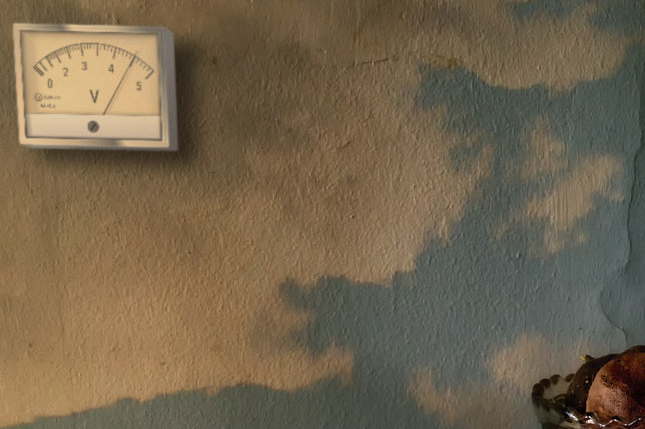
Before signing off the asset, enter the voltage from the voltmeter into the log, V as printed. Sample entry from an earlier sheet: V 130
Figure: V 4.5
